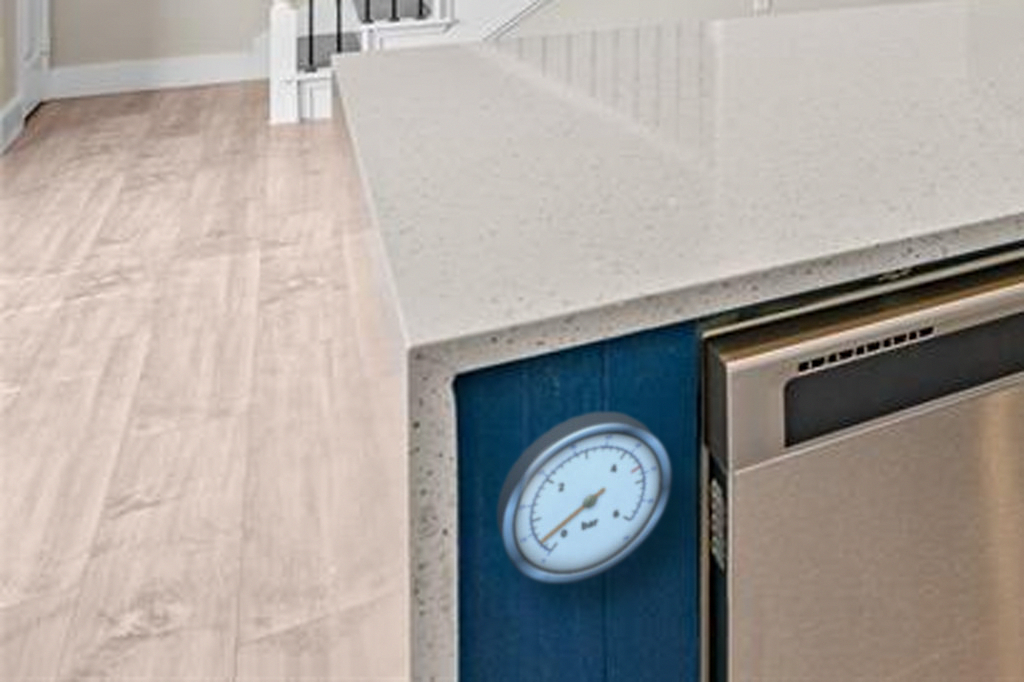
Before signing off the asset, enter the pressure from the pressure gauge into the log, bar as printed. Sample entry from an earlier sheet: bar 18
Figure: bar 0.4
